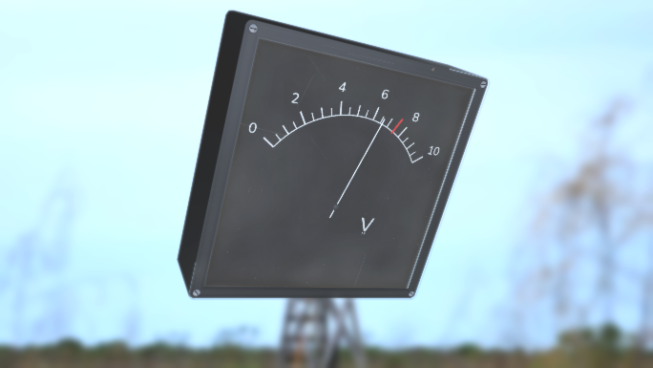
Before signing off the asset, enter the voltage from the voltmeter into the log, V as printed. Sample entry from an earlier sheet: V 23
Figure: V 6.5
